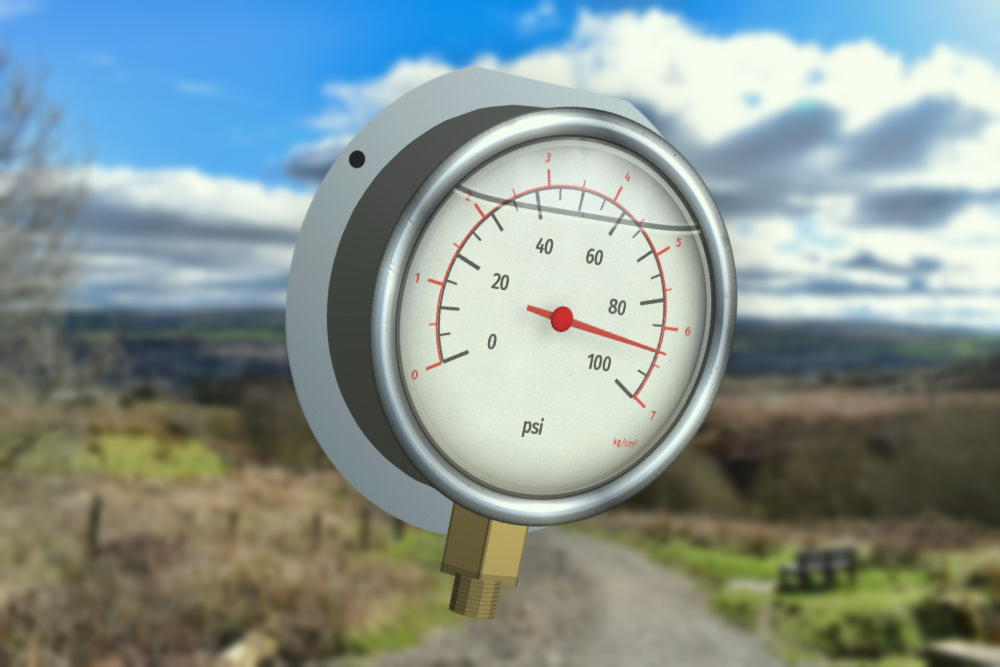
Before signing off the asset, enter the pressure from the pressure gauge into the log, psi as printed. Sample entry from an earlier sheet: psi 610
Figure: psi 90
